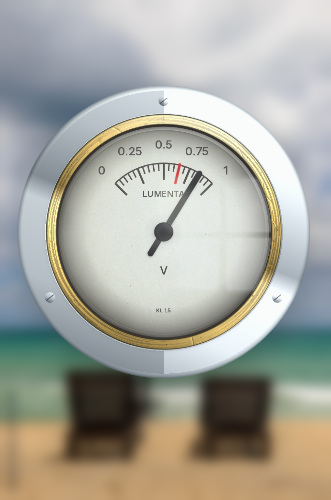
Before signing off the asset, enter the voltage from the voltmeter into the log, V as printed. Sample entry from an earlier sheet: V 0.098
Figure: V 0.85
